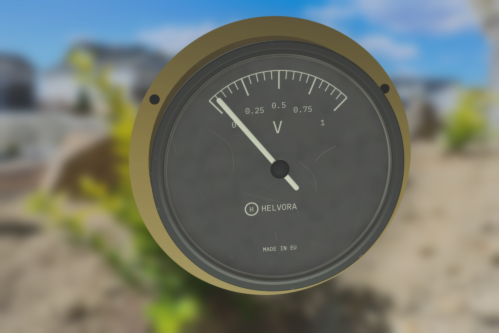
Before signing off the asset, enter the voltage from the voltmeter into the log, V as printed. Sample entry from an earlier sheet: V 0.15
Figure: V 0.05
